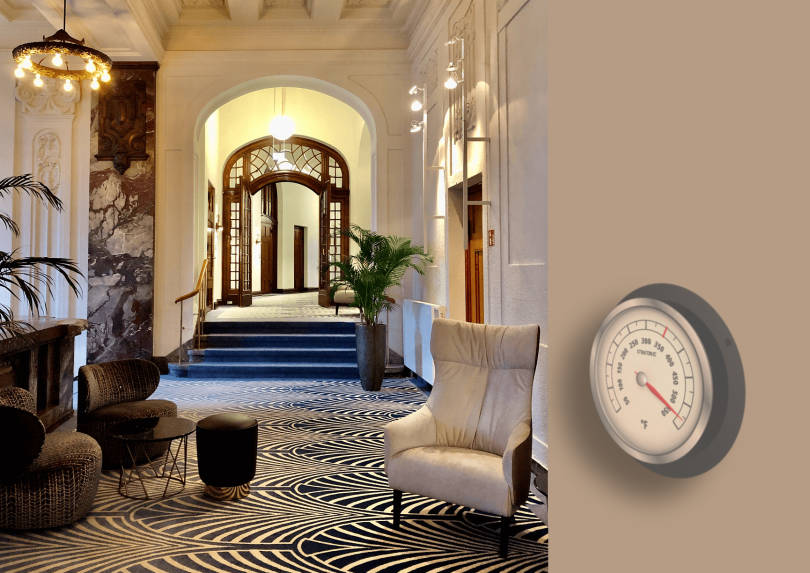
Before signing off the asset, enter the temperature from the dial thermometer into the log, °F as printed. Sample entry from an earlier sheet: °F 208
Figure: °F 525
